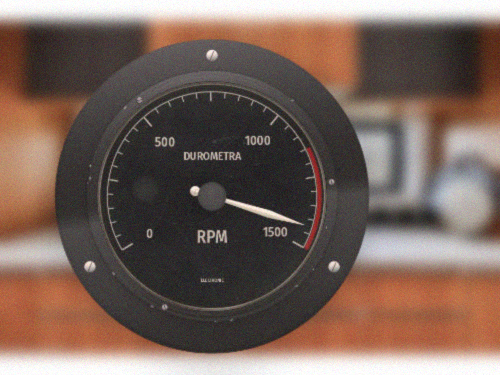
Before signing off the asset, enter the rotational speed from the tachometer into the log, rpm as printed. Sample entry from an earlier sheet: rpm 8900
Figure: rpm 1425
